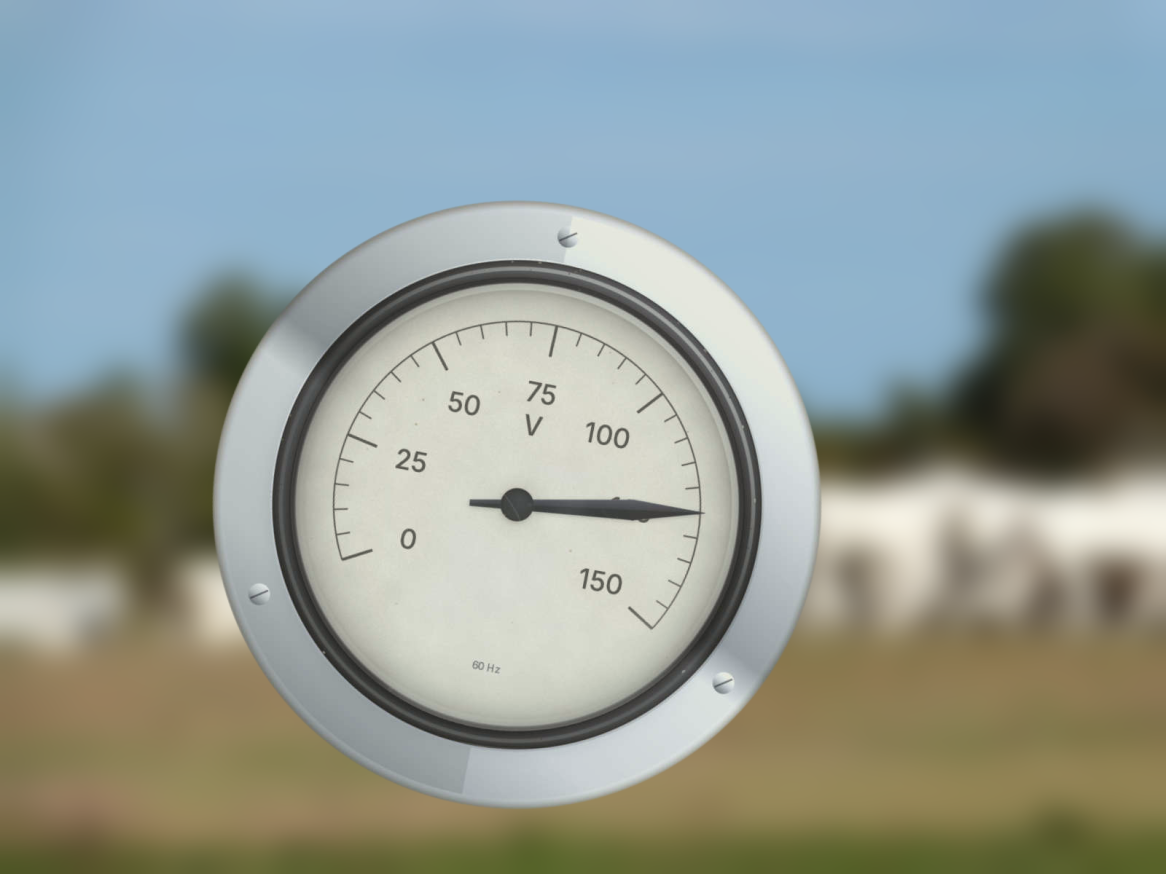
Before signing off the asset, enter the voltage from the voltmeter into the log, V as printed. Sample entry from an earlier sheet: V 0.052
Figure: V 125
